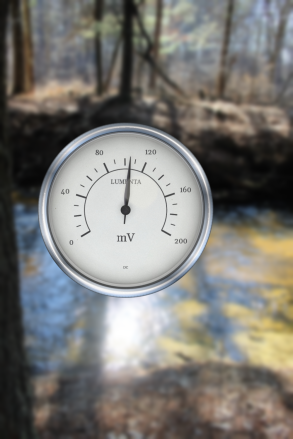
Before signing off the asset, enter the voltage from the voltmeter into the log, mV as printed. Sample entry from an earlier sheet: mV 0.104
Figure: mV 105
